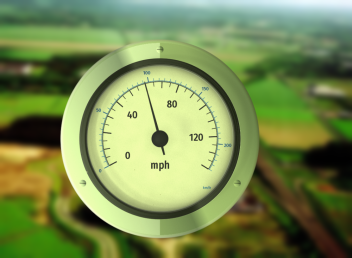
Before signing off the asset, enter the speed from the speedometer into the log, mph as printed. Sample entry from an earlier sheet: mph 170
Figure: mph 60
